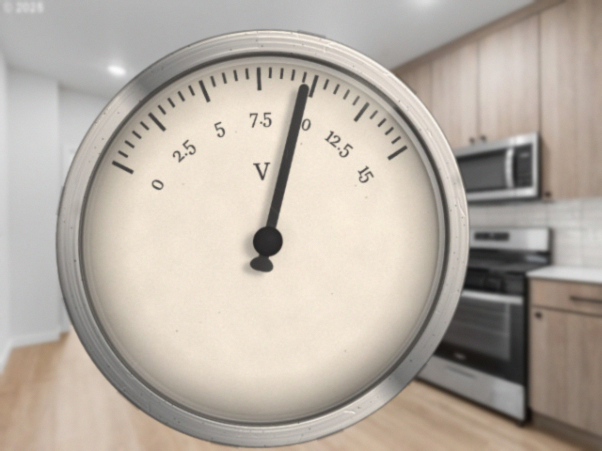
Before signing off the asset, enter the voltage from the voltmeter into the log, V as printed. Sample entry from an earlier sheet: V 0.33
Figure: V 9.5
